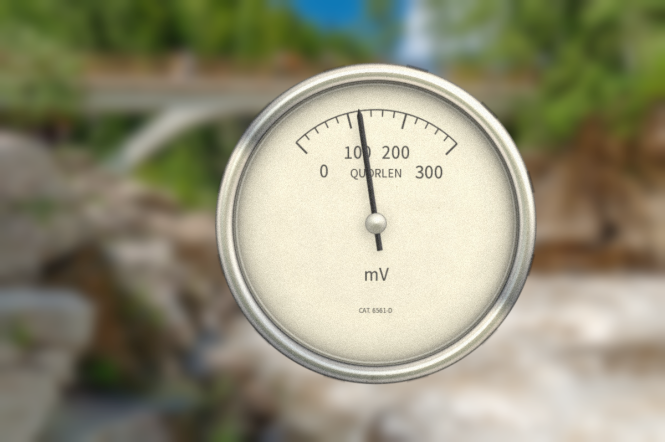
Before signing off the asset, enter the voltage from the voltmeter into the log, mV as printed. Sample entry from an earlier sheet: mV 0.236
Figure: mV 120
